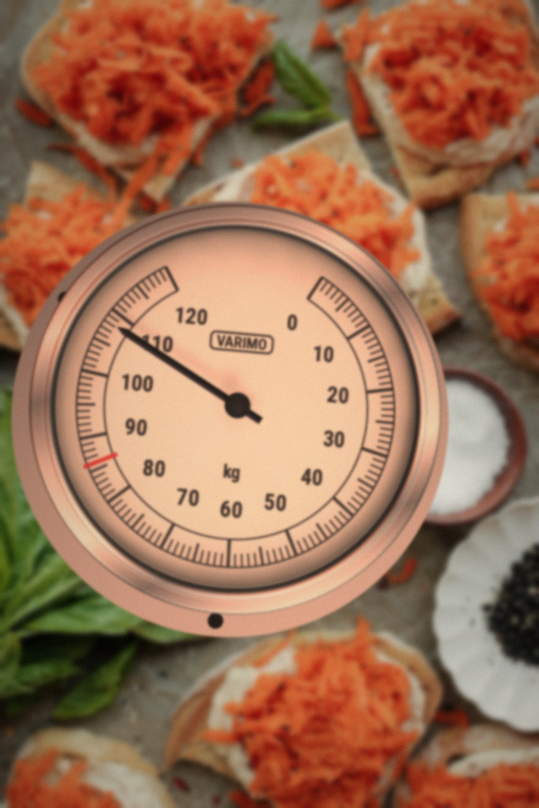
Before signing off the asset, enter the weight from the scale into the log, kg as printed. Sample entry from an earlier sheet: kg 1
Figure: kg 108
